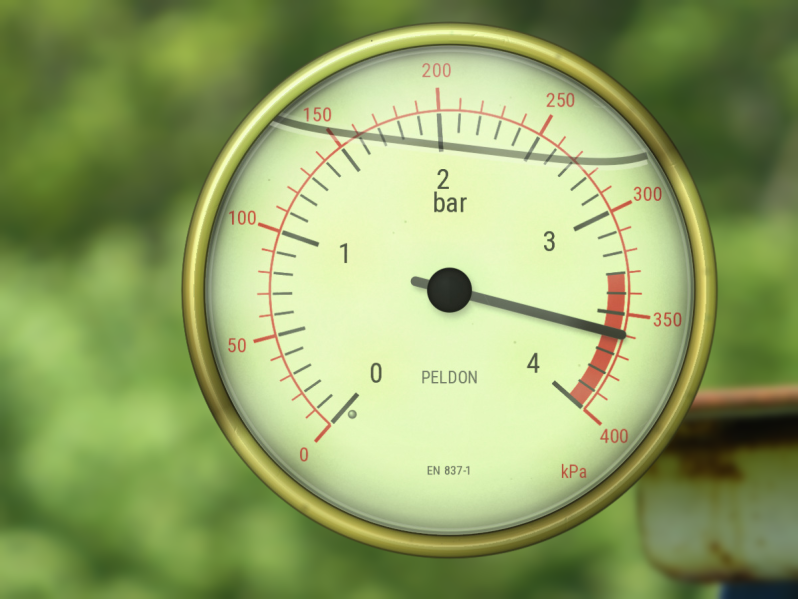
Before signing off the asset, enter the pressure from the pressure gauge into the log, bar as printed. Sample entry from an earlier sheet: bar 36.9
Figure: bar 3.6
